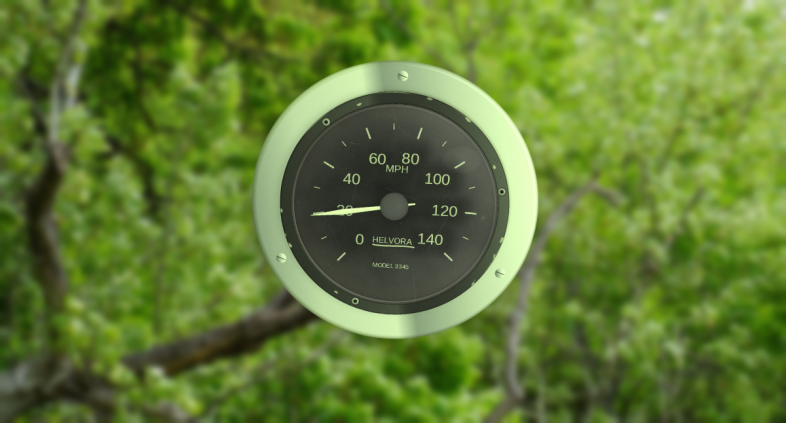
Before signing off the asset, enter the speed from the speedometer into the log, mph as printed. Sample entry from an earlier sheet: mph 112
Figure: mph 20
